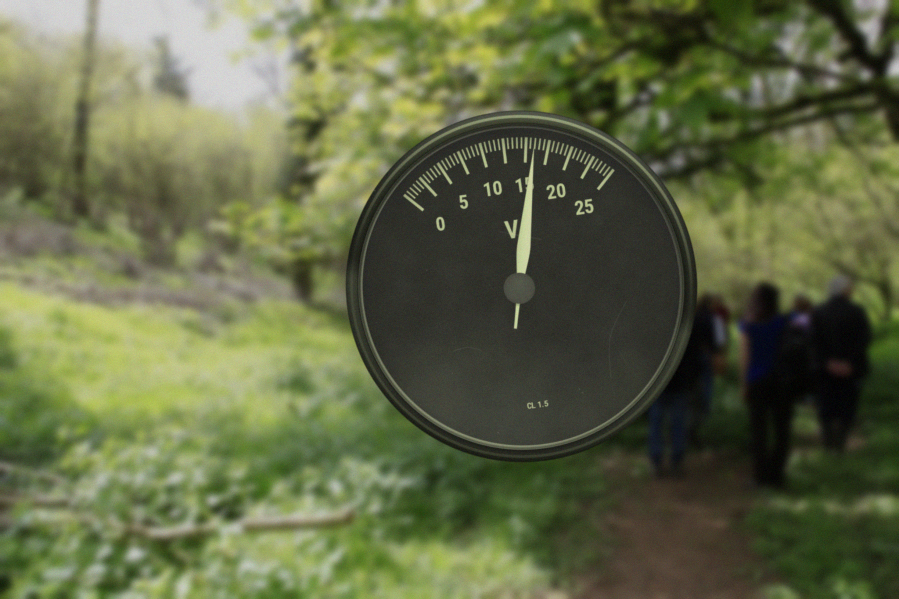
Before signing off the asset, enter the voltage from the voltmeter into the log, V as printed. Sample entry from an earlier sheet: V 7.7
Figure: V 16
